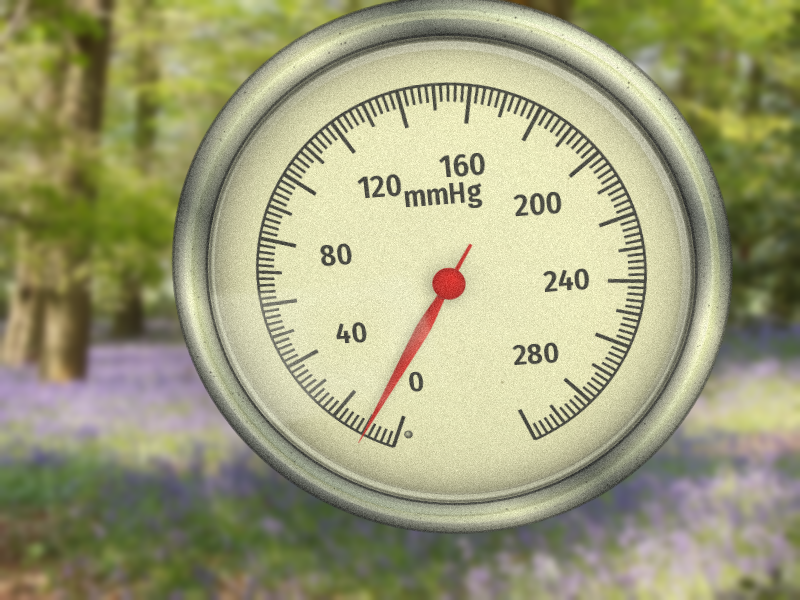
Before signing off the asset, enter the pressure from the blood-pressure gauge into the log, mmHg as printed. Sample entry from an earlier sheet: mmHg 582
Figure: mmHg 10
